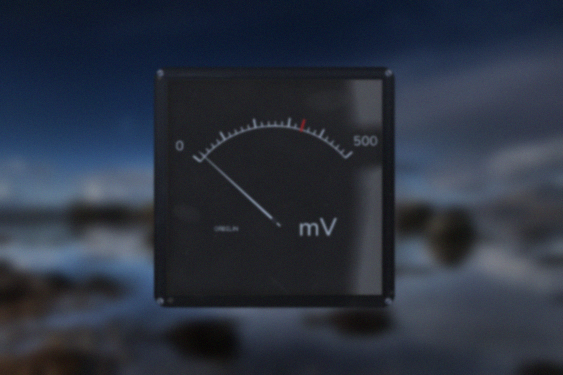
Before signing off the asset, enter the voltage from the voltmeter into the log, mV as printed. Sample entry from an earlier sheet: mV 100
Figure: mV 20
